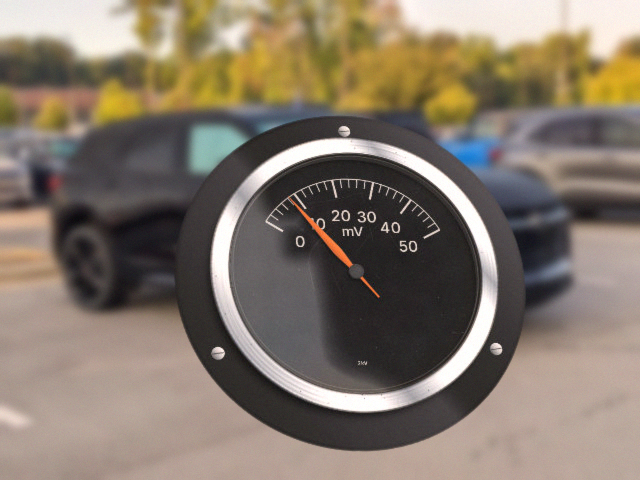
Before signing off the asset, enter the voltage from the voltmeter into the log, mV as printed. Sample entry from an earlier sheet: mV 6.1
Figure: mV 8
